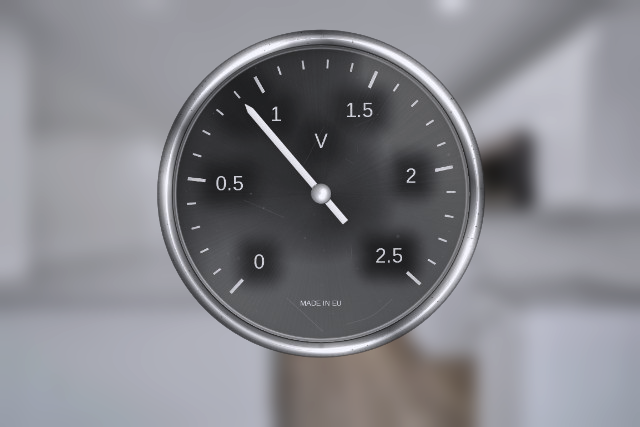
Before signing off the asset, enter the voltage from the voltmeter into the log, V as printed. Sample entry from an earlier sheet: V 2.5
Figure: V 0.9
